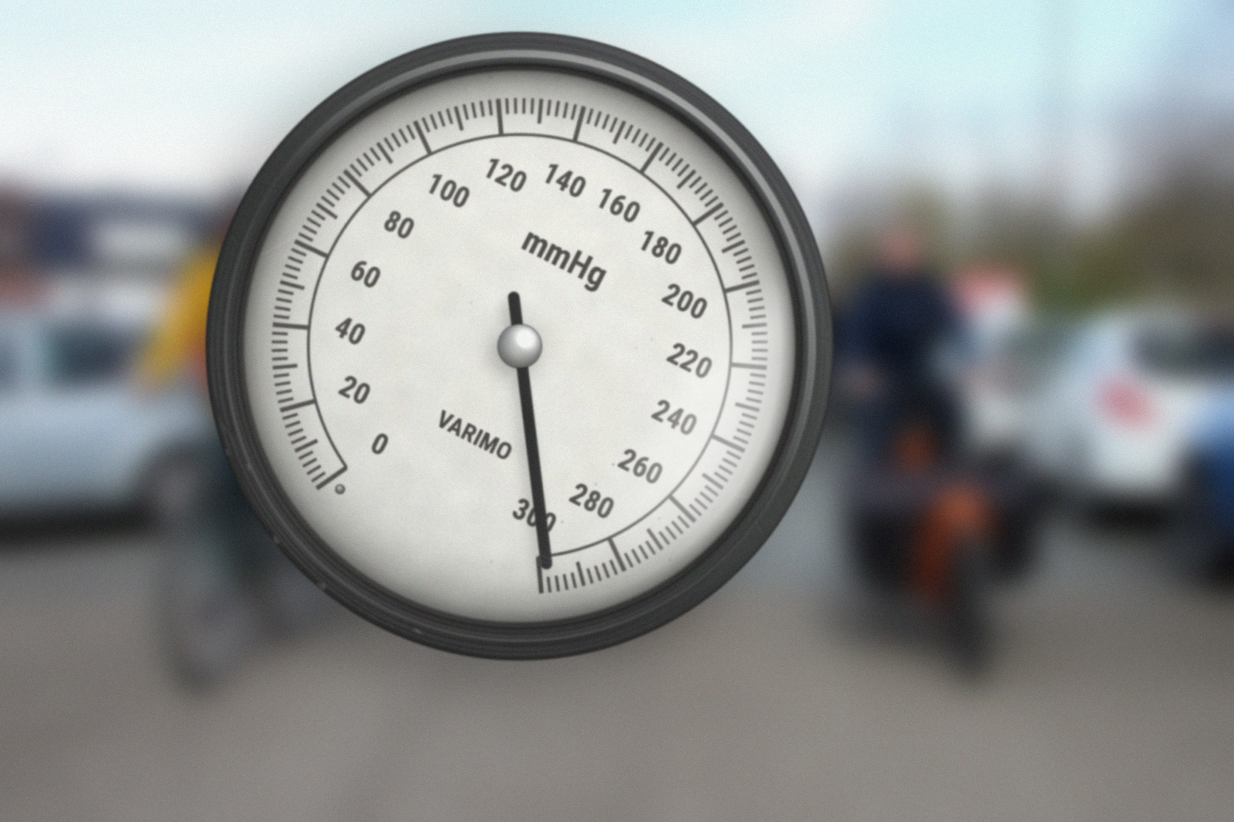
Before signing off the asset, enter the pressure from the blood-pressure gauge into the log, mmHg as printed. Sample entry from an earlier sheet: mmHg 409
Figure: mmHg 298
